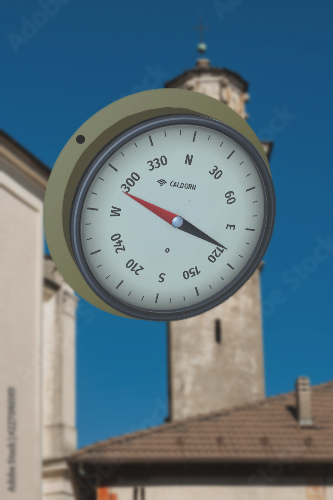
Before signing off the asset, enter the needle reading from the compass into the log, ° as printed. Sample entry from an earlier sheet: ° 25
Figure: ° 290
